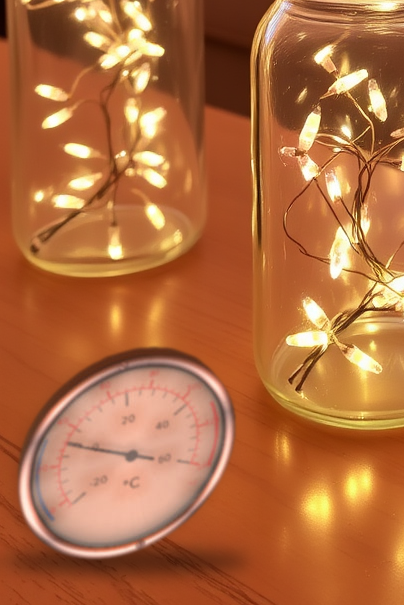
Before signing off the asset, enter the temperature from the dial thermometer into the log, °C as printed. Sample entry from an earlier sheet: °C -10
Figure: °C 0
